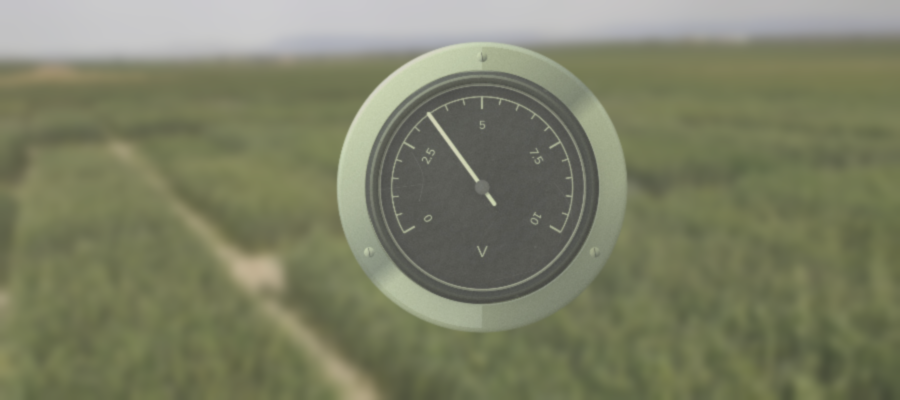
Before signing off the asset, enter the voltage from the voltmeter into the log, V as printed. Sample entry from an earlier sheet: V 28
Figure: V 3.5
